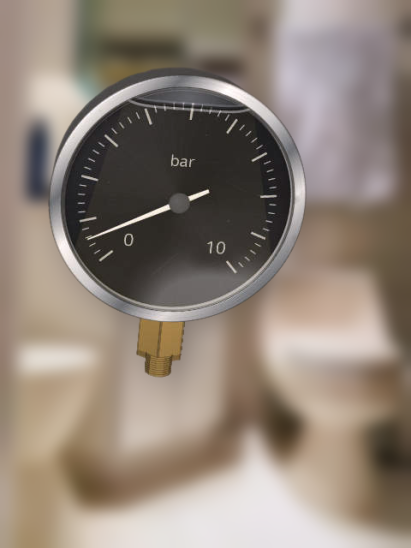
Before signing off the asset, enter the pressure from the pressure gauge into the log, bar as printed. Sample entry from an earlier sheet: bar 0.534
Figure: bar 0.6
